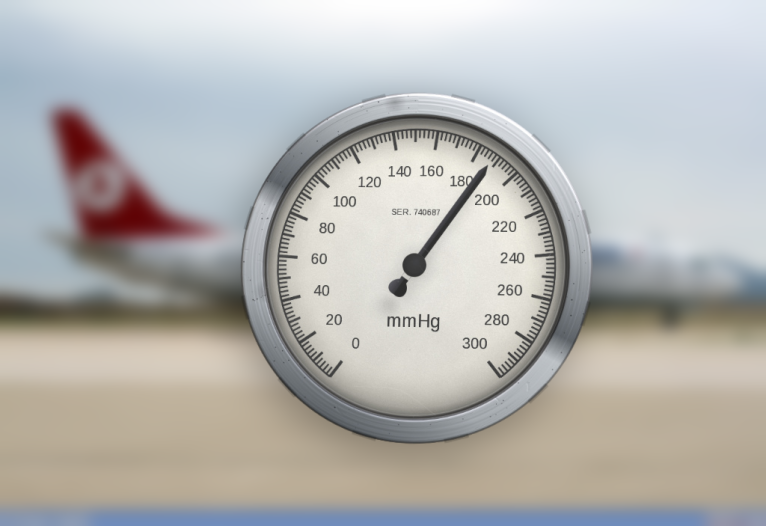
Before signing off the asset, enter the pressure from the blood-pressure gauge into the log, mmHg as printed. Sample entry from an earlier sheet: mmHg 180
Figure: mmHg 188
